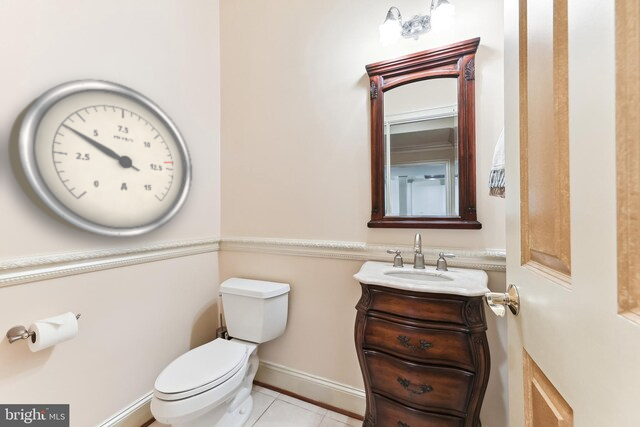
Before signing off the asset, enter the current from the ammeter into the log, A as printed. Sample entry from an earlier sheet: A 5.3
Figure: A 4
